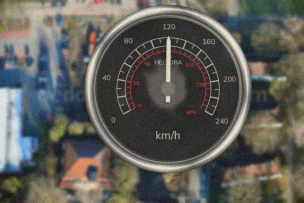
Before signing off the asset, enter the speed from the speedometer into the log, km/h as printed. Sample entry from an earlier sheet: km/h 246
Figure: km/h 120
